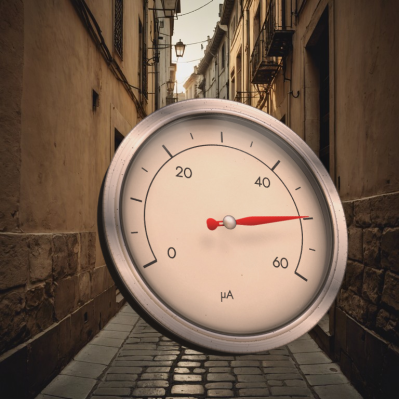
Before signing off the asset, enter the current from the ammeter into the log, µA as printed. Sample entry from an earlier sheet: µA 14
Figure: µA 50
